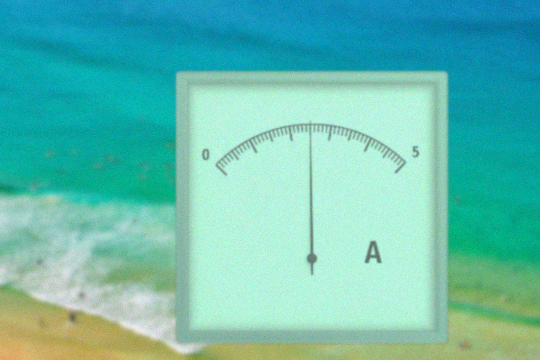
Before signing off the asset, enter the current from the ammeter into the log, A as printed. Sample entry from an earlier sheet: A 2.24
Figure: A 2.5
